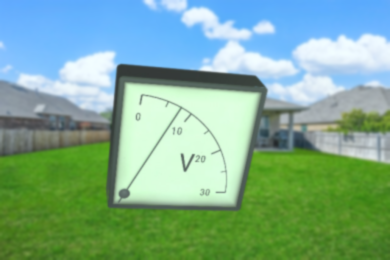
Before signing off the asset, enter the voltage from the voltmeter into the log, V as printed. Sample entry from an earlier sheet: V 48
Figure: V 7.5
